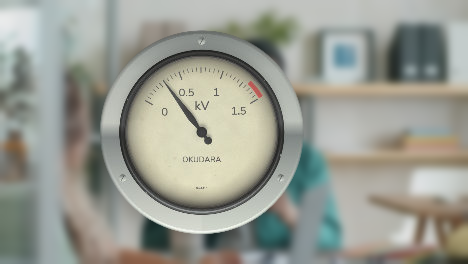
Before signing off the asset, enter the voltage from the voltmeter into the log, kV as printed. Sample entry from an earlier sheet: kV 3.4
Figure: kV 0.3
